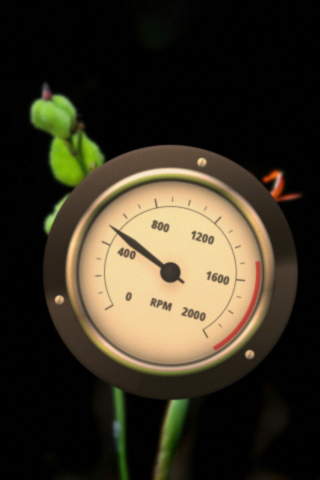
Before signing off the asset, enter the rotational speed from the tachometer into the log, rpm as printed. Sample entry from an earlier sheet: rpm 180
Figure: rpm 500
